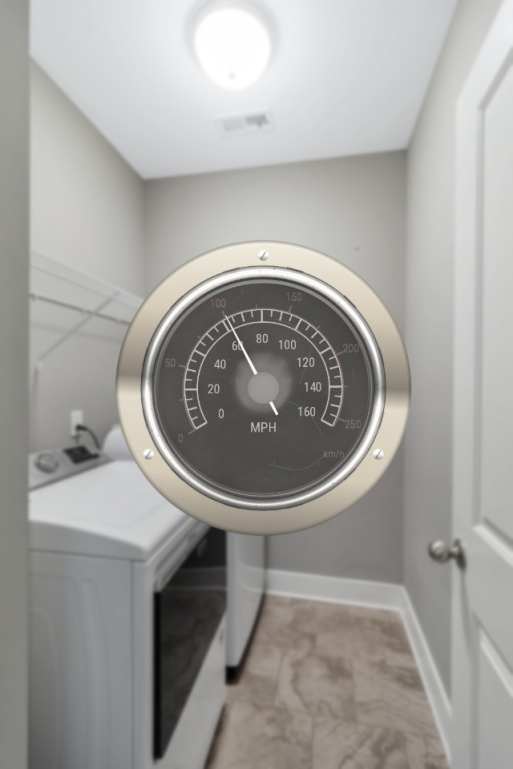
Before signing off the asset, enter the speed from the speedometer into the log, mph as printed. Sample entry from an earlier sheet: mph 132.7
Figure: mph 62.5
